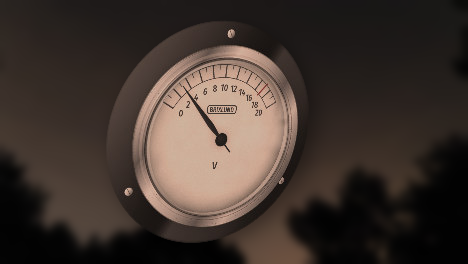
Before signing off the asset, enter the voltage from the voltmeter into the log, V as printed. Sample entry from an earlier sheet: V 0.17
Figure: V 3
